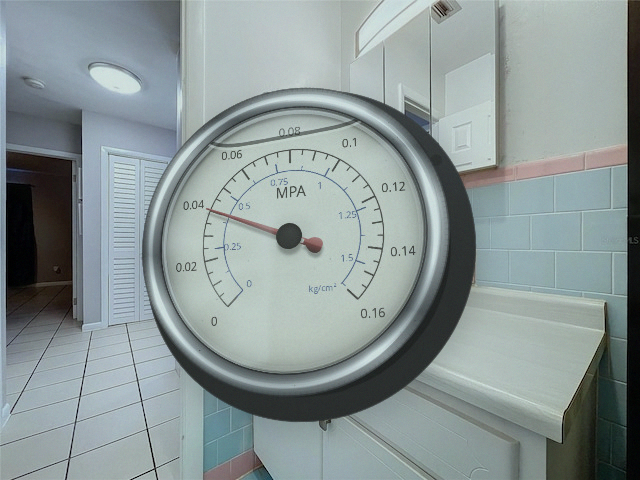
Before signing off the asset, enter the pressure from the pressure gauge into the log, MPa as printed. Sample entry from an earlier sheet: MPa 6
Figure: MPa 0.04
